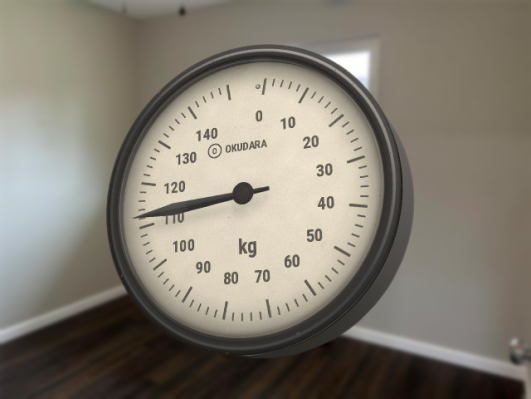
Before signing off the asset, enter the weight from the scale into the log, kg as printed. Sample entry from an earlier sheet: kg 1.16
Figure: kg 112
